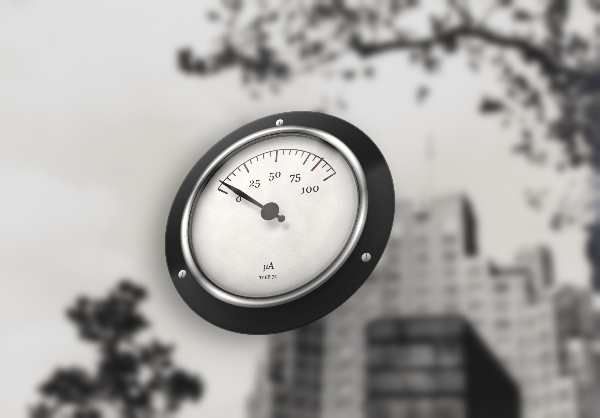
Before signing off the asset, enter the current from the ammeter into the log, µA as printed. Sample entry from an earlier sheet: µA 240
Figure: µA 5
